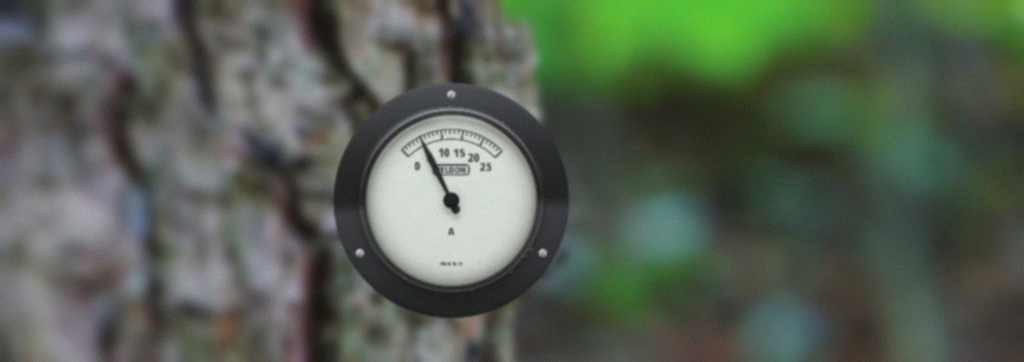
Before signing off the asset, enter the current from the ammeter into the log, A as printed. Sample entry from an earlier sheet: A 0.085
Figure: A 5
